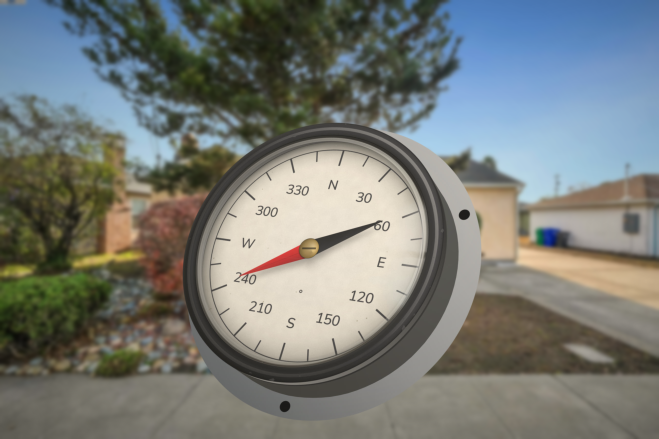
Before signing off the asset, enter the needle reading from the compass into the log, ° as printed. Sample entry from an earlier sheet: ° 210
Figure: ° 240
